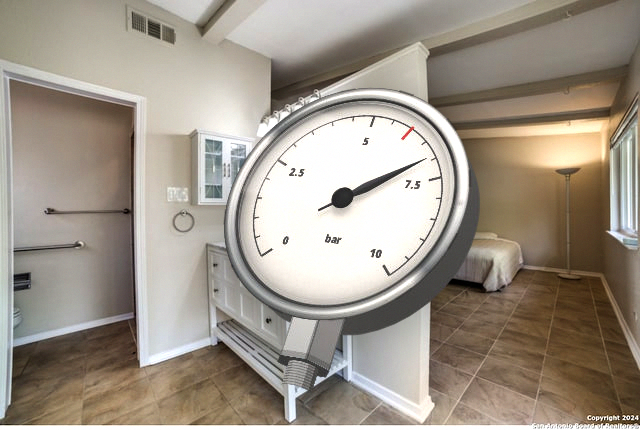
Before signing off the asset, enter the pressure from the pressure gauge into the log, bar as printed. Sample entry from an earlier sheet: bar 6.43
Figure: bar 7
